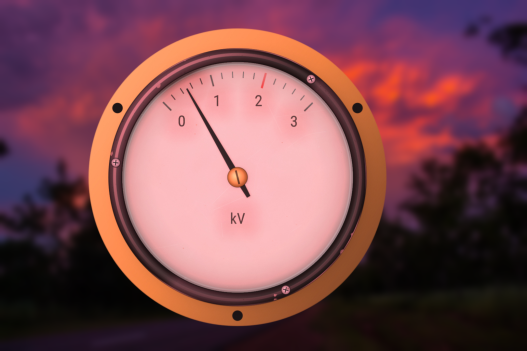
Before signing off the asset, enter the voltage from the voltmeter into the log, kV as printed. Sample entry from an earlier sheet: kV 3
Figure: kV 0.5
